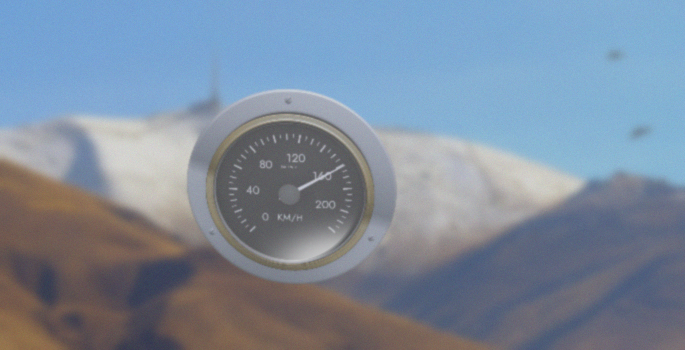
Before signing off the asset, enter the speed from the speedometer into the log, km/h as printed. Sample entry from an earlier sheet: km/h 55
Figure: km/h 160
